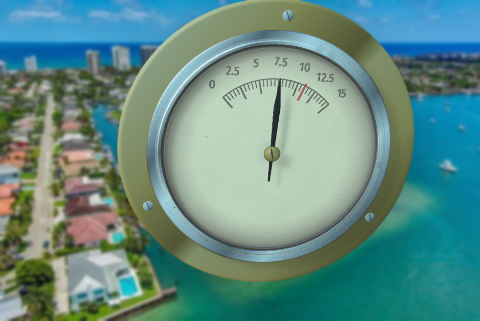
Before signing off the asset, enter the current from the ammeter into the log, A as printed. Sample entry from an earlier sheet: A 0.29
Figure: A 7.5
